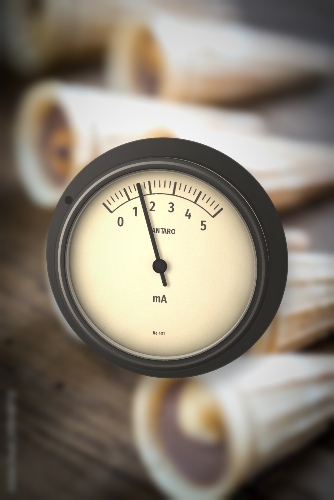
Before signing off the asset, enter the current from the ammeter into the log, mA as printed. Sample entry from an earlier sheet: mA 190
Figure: mA 1.6
